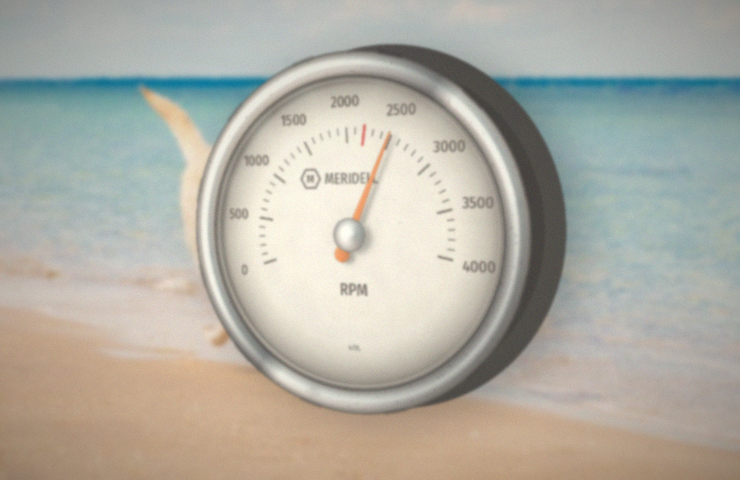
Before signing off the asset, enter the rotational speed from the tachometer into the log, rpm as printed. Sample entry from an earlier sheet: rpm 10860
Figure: rpm 2500
